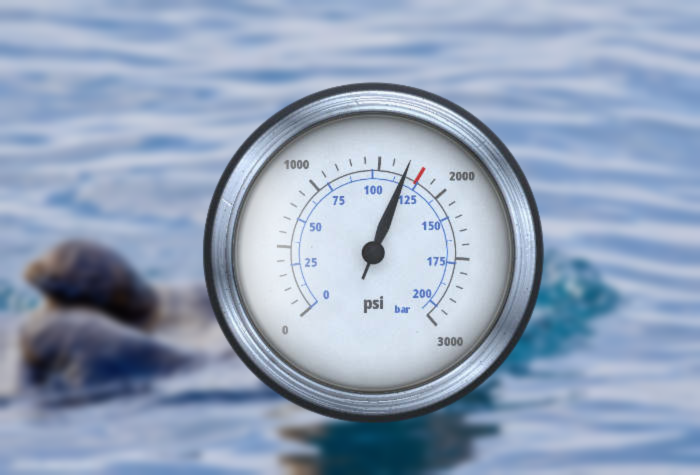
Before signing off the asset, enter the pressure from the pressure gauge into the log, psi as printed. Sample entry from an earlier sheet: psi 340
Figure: psi 1700
